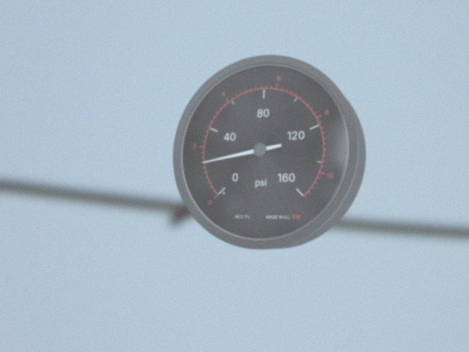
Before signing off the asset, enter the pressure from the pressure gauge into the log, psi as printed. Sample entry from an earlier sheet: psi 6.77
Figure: psi 20
